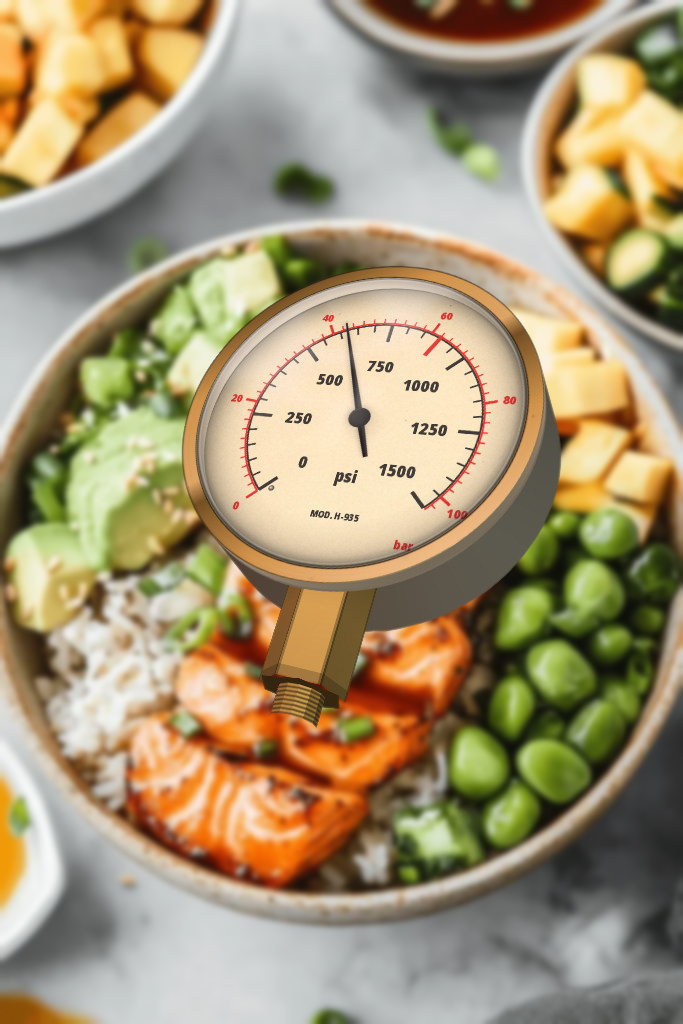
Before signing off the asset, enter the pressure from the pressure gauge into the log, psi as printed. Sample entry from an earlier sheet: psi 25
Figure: psi 625
